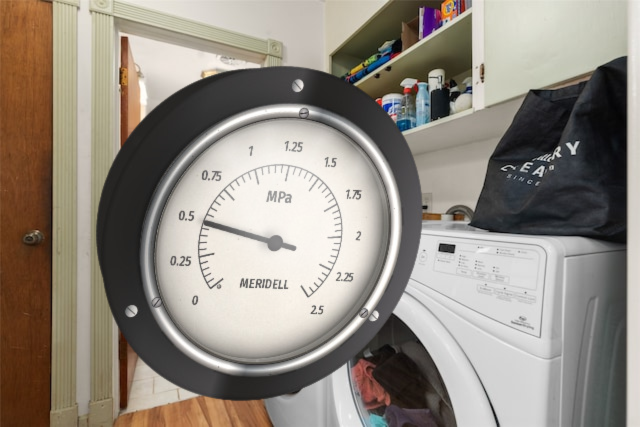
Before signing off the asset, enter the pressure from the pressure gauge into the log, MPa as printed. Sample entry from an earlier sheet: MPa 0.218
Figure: MPa 0.5
